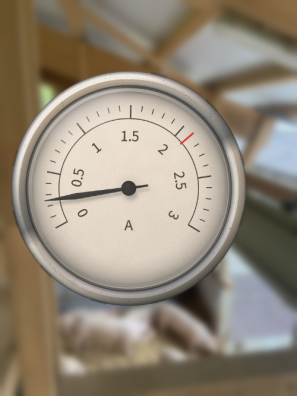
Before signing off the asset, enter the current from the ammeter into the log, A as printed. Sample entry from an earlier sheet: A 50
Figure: A 0.25
